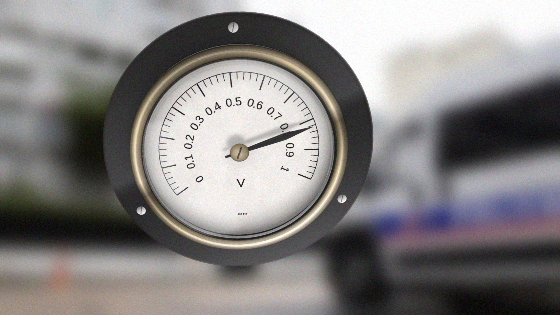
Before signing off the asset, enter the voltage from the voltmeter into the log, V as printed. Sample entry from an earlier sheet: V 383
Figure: V 0.82
